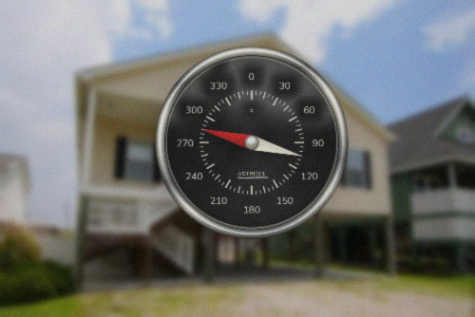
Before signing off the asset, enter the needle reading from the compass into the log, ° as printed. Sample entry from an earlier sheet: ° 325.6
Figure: ° 285
